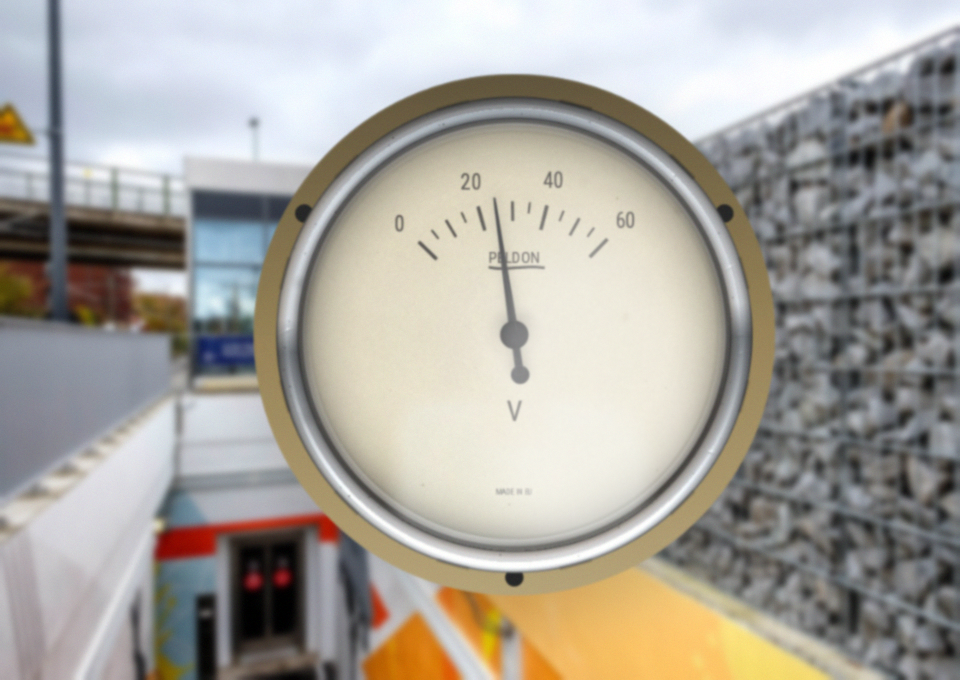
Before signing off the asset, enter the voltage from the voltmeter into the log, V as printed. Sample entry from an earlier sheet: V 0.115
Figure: V 25
